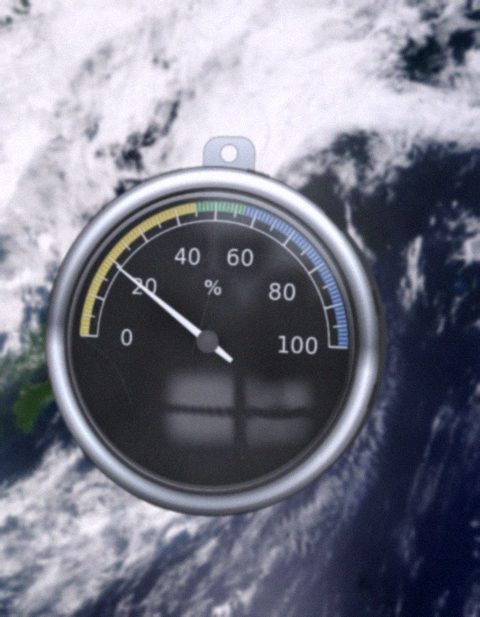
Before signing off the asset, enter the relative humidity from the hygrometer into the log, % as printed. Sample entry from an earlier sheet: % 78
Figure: % 20
